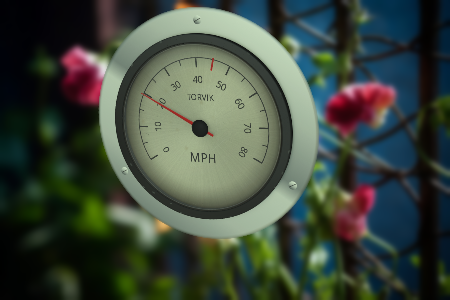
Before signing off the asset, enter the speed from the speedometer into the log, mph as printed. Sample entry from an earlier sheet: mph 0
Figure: mph 20
